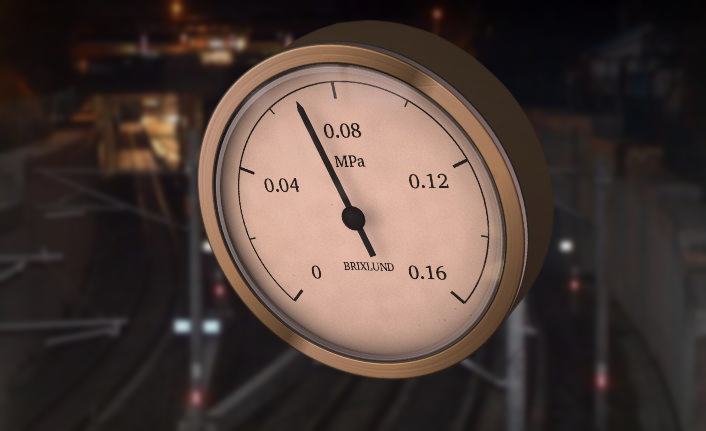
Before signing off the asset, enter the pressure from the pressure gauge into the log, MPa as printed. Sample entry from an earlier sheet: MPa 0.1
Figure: MPa 0.07
